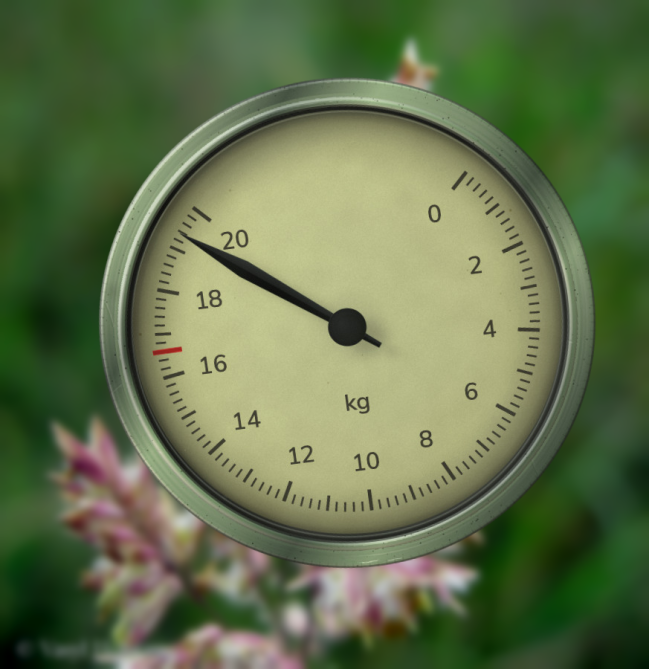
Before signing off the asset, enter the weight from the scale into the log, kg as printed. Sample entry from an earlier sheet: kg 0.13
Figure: kg 19.4
